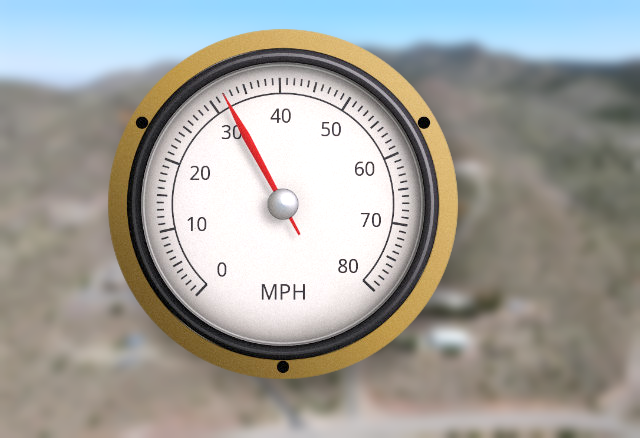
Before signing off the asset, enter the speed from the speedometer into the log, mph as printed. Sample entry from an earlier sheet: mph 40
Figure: mph 32
